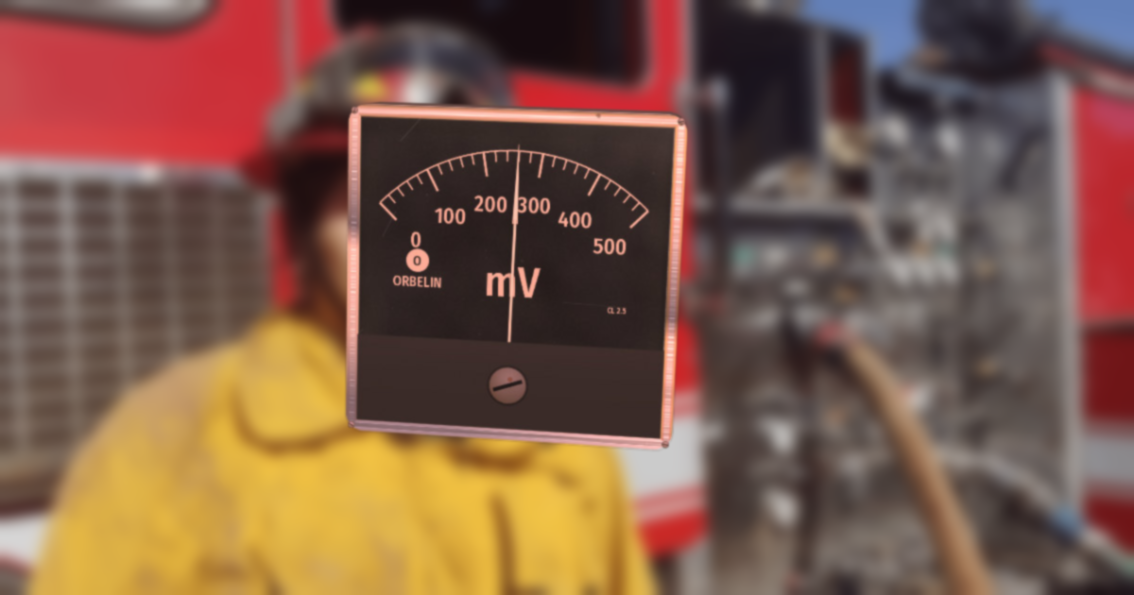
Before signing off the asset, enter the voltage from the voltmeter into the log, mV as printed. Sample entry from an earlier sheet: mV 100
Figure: mV 260
